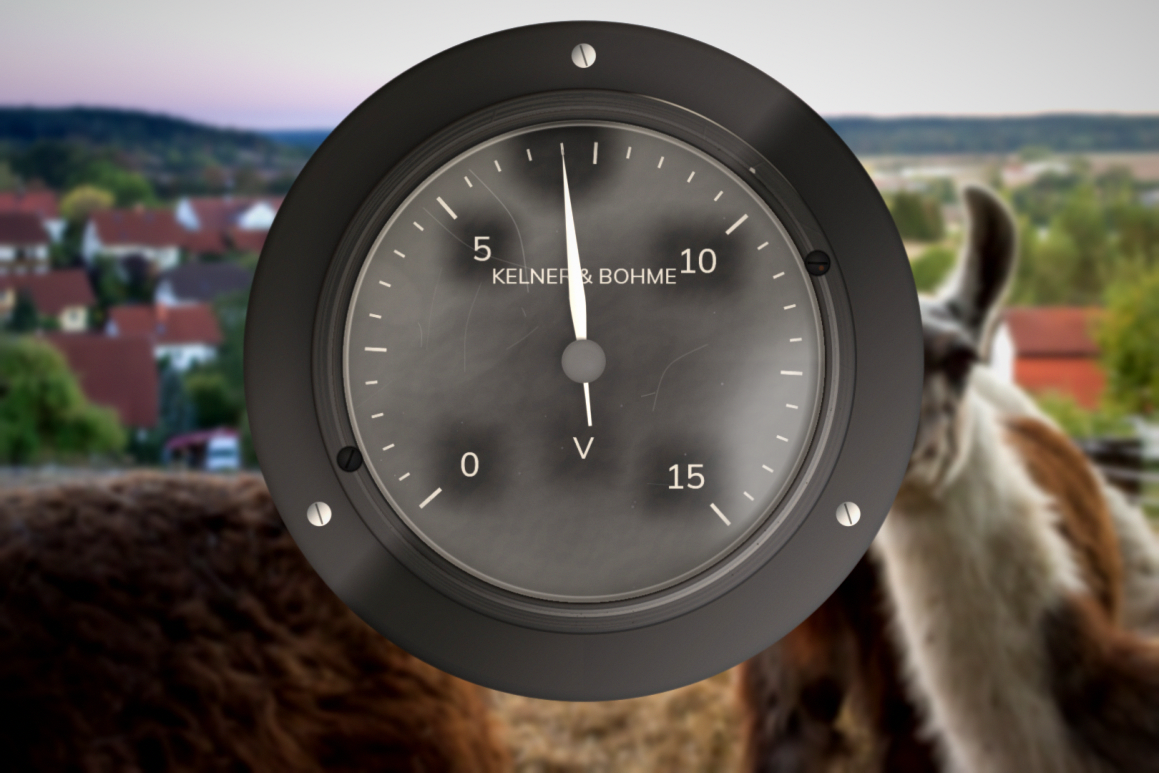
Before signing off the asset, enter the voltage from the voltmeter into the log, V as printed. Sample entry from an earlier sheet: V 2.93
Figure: V 7
